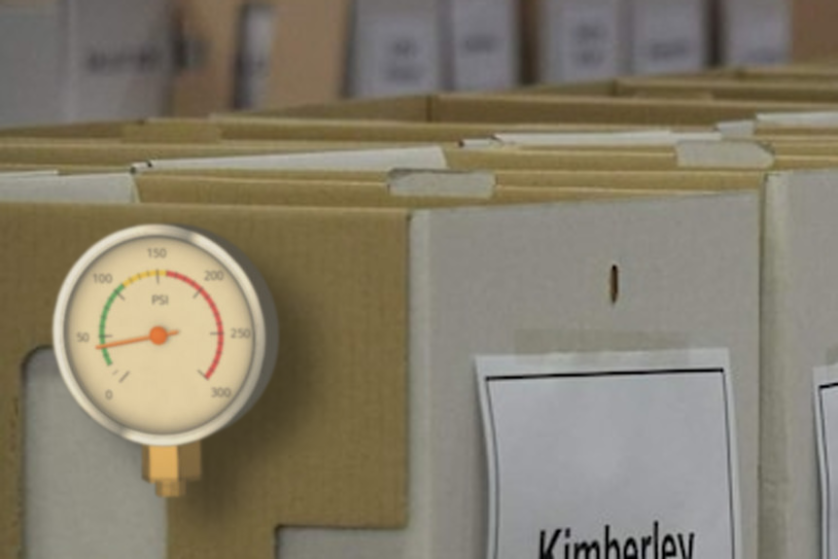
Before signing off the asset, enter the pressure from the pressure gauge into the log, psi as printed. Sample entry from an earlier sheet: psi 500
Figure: psi 40
